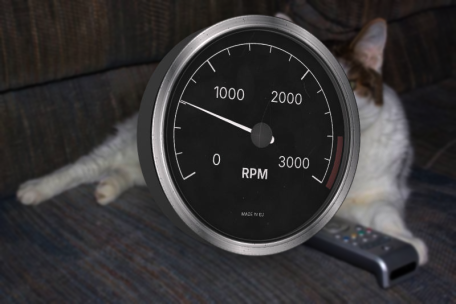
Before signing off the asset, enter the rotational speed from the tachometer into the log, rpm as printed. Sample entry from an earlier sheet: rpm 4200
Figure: rpm 600
